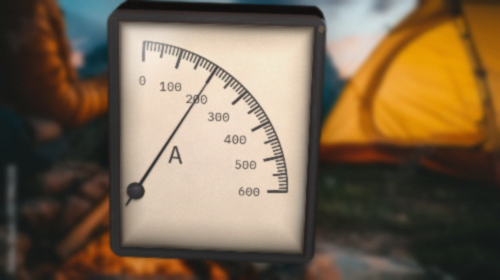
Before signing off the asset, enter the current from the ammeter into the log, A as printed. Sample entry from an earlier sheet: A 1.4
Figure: A 200
